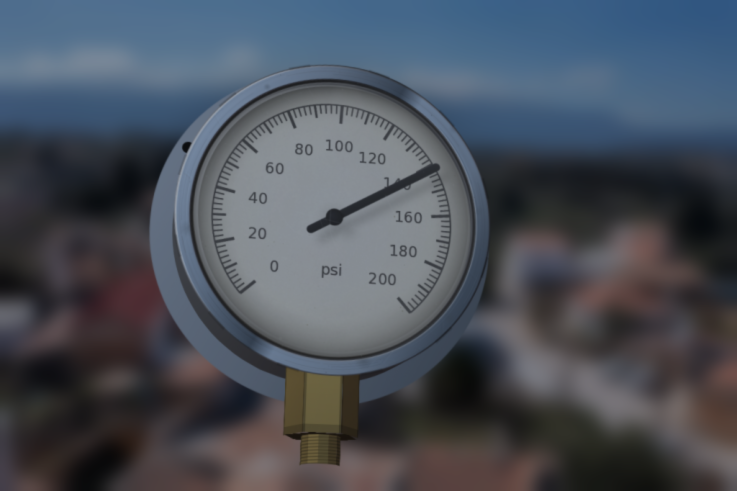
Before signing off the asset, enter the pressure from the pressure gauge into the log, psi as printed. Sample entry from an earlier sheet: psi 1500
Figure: psi 142
